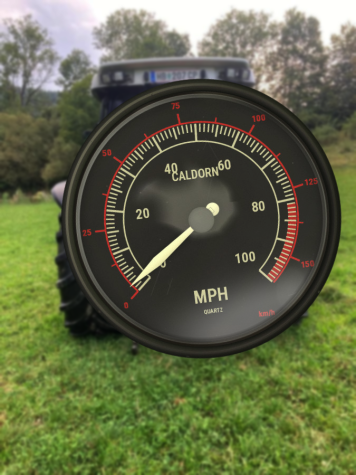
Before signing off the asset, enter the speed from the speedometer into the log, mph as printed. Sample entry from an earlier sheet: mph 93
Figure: mph 2
